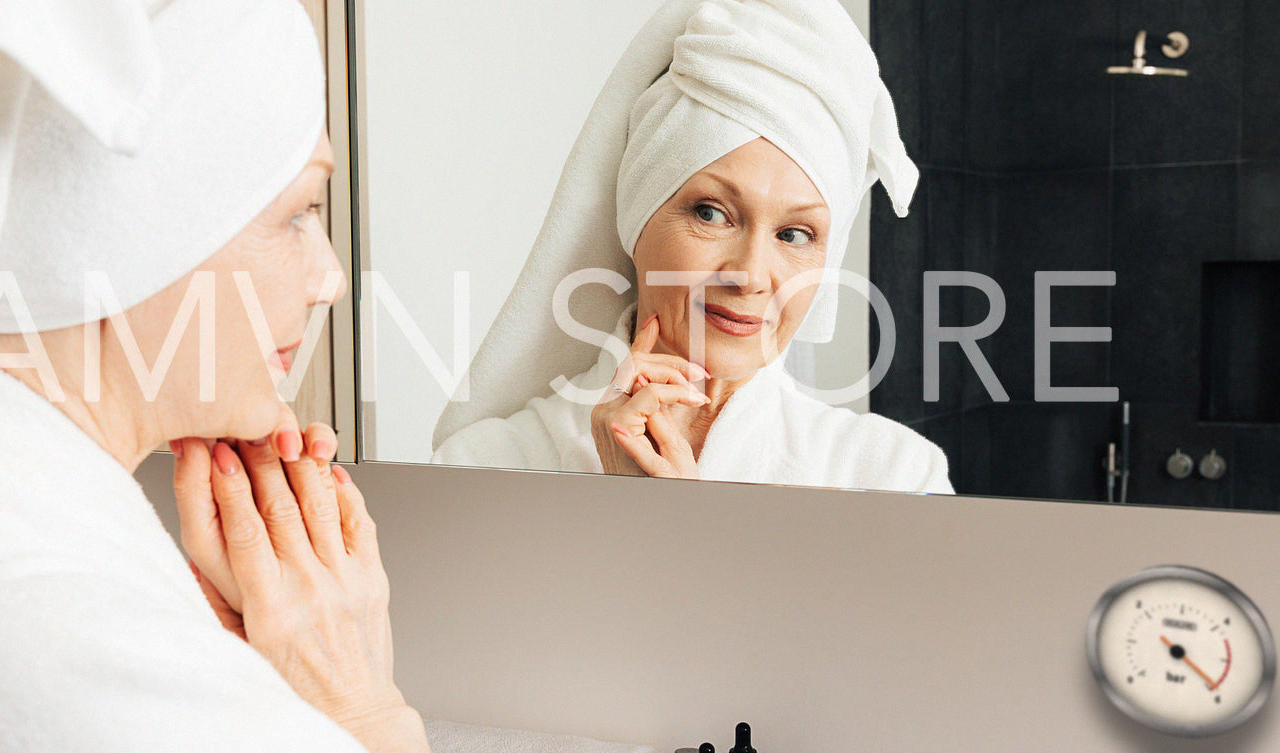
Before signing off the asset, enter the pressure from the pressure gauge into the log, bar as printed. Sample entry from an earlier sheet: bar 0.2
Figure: bar 5.8
